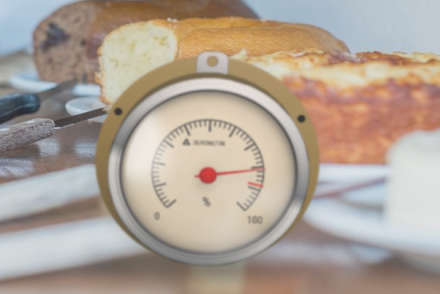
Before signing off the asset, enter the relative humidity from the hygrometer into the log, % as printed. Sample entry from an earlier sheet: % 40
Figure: % 80
